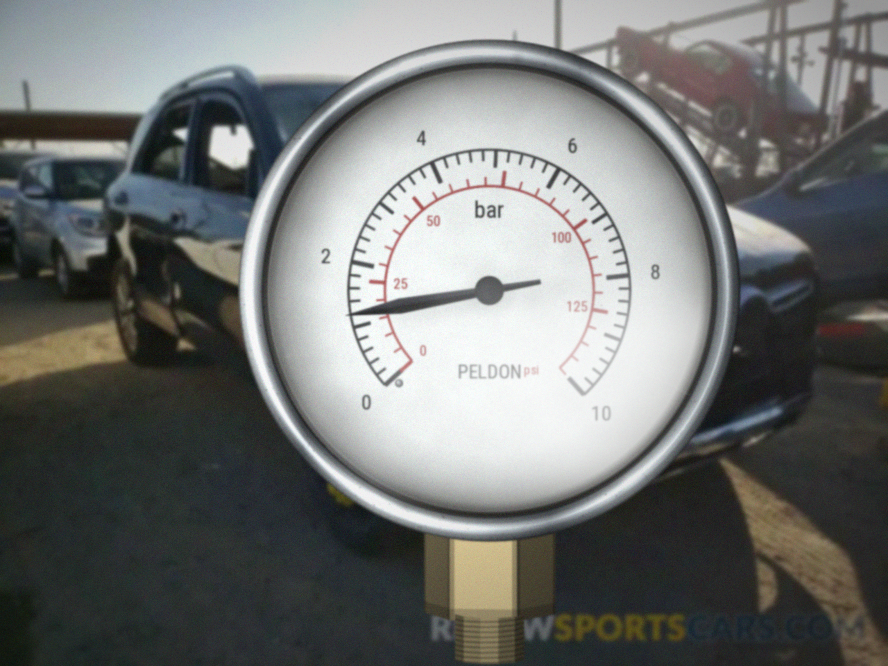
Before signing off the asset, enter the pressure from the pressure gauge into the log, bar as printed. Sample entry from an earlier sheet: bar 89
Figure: bar 1.2
